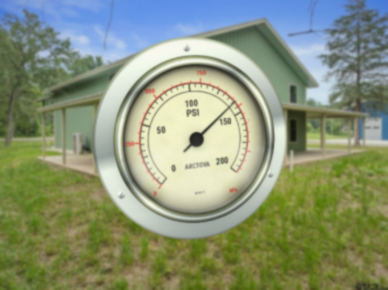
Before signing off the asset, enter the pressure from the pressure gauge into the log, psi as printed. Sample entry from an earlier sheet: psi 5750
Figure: psi 140
